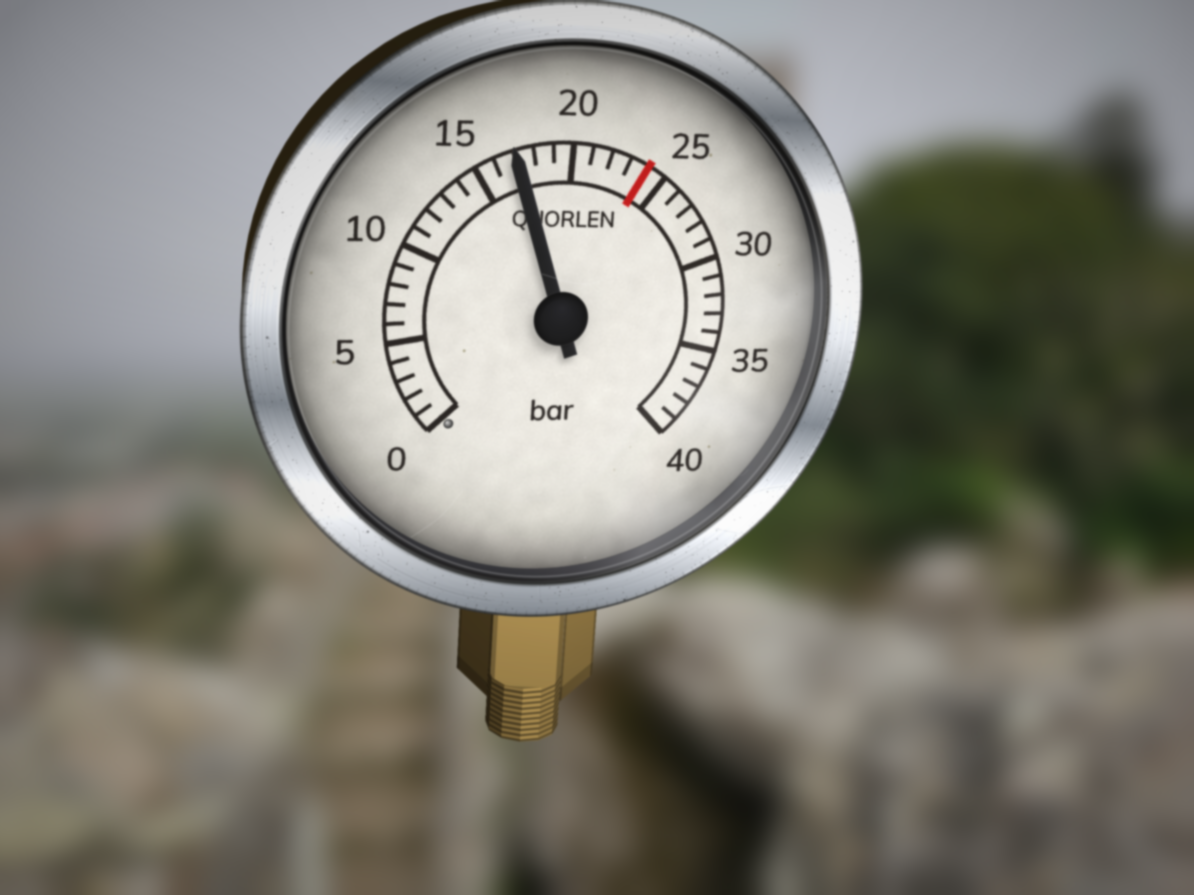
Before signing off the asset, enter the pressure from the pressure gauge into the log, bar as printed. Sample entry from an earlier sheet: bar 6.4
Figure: bar 17
